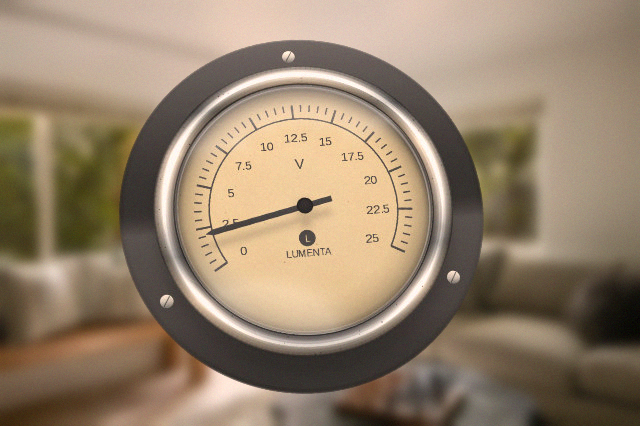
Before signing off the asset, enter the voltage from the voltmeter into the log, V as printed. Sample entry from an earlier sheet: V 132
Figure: V 2
